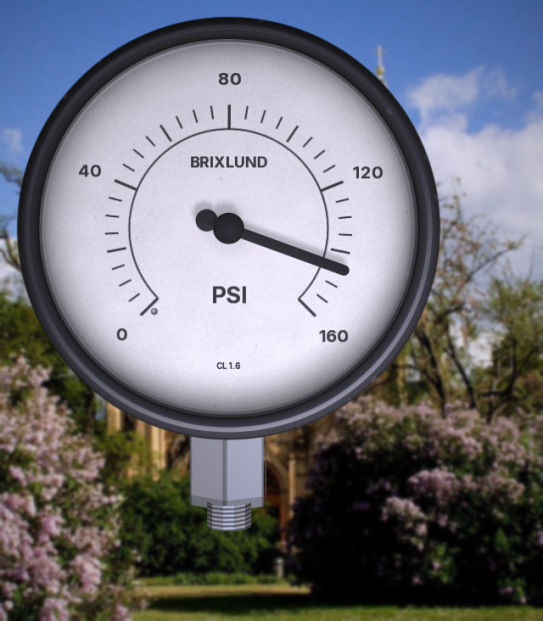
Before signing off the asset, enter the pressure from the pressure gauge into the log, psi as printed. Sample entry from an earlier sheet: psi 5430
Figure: psi 145
